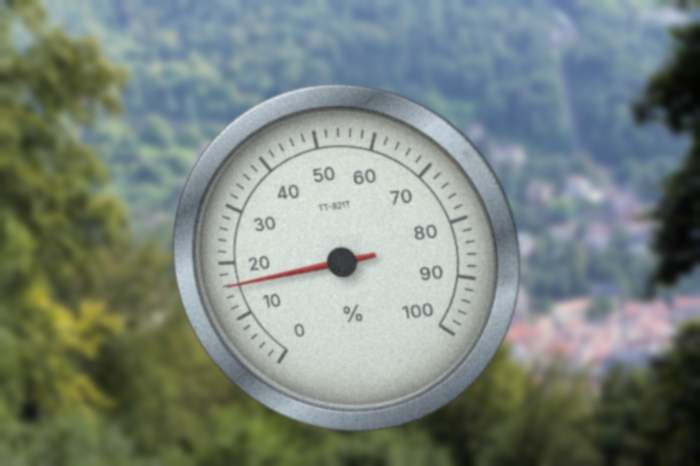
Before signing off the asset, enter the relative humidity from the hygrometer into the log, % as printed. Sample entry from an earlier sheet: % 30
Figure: % 16
